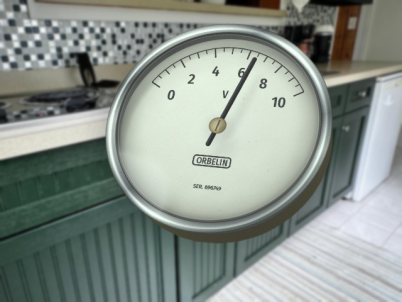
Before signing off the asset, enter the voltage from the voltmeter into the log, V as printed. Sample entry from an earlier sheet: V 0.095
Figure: V 6.5
